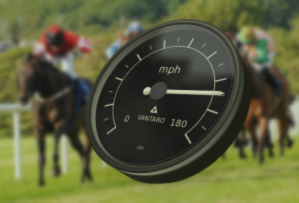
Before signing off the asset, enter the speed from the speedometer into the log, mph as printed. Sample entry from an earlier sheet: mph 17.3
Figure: mph 150
